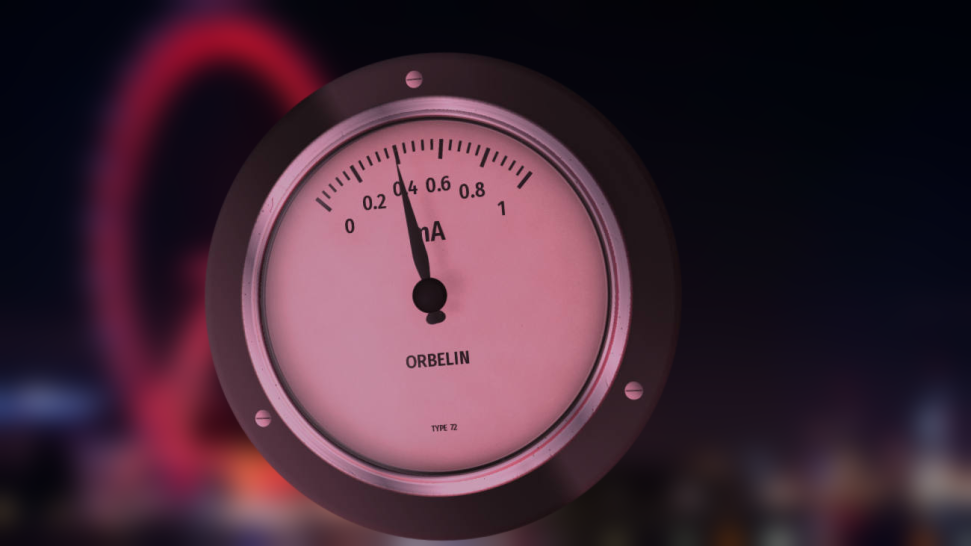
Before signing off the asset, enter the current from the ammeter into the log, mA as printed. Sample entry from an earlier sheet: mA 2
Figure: mA 0.4
